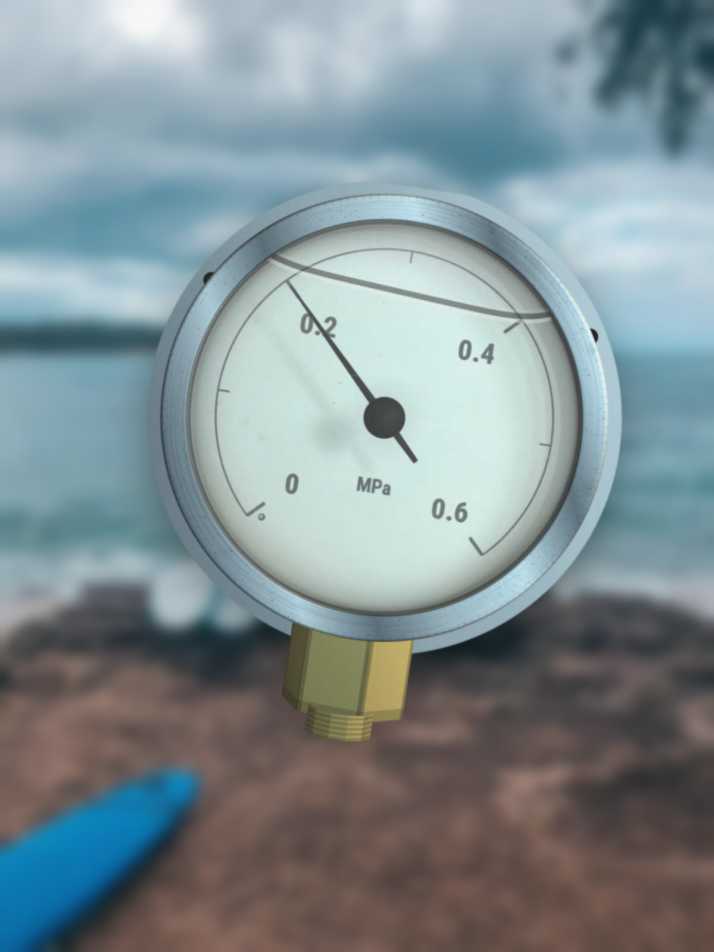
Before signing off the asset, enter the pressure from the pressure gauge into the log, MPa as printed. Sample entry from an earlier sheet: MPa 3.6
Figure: MPa 0.2
